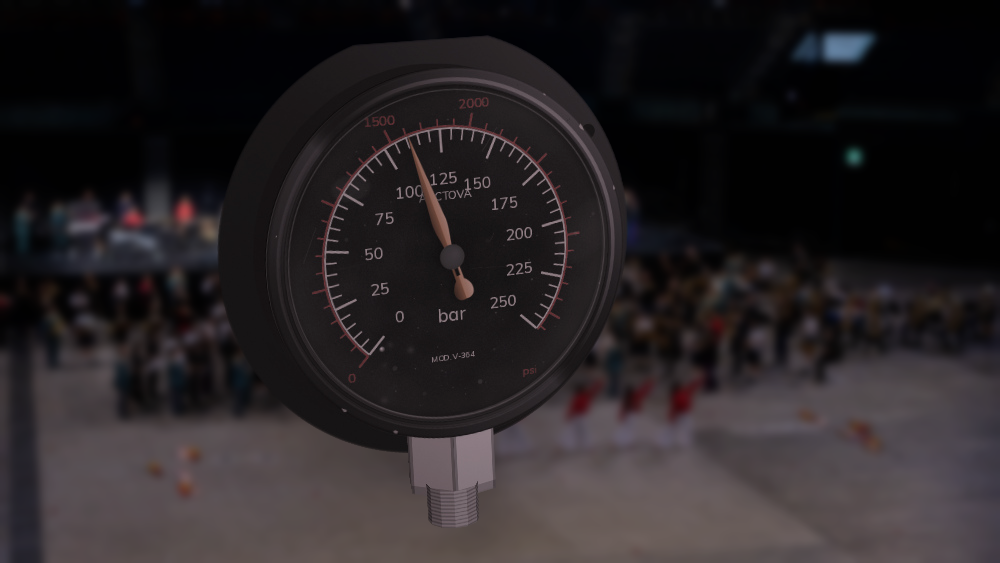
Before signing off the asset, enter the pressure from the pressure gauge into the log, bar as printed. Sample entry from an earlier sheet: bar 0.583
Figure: bar 110
